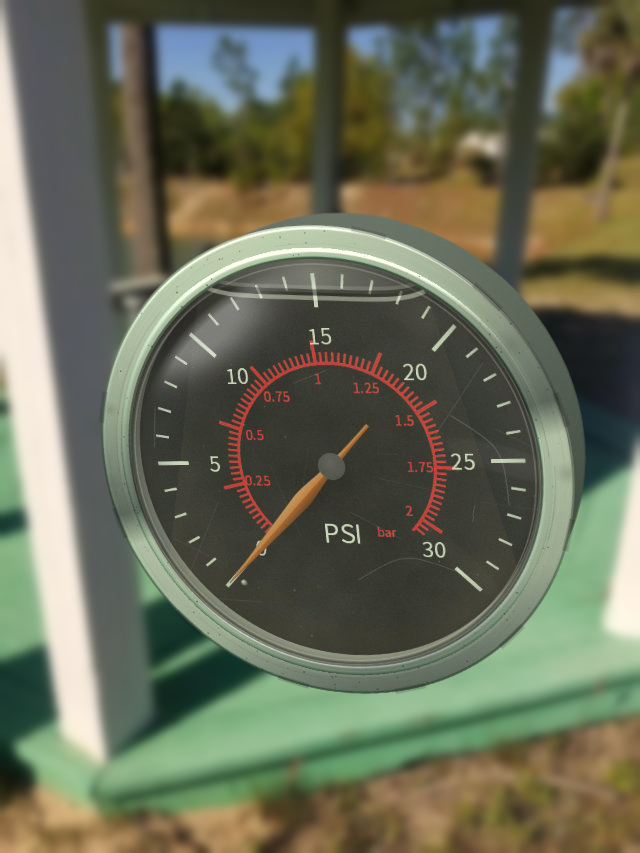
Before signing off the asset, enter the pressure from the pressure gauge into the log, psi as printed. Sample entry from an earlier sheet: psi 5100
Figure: psi 0
